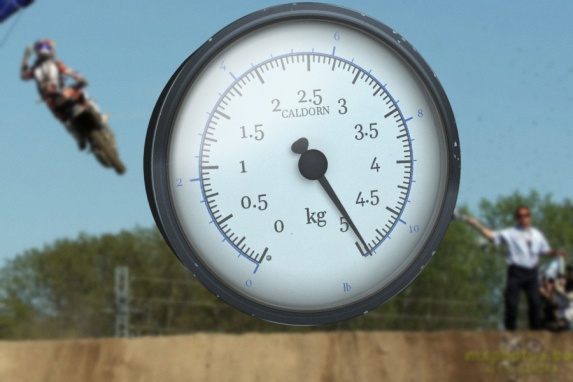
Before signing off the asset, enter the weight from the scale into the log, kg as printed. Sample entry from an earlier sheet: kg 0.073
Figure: kg 4.95
